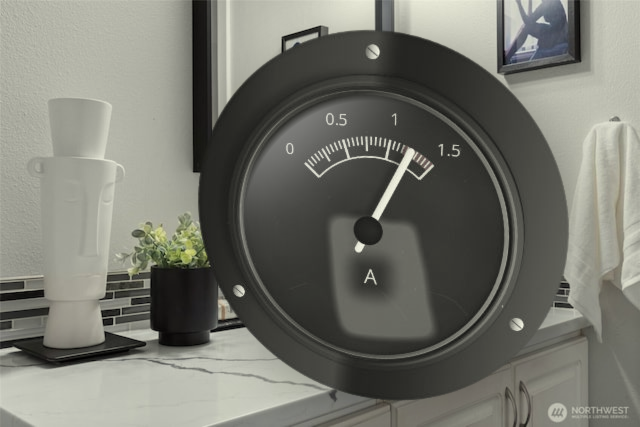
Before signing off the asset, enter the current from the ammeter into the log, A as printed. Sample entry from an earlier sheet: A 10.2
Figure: A 1.25
